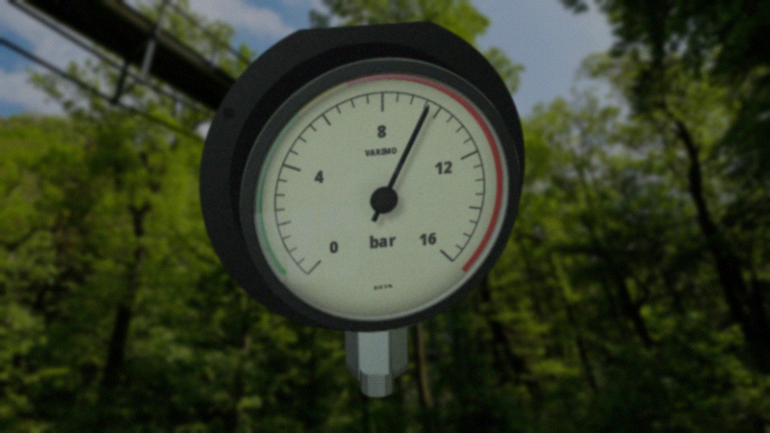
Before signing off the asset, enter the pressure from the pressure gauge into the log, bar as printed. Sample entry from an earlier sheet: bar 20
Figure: bar 9.5
